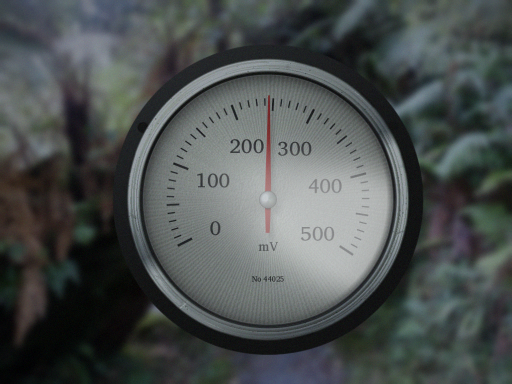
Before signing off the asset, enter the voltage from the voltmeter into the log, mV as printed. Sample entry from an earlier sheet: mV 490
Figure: mV 245
